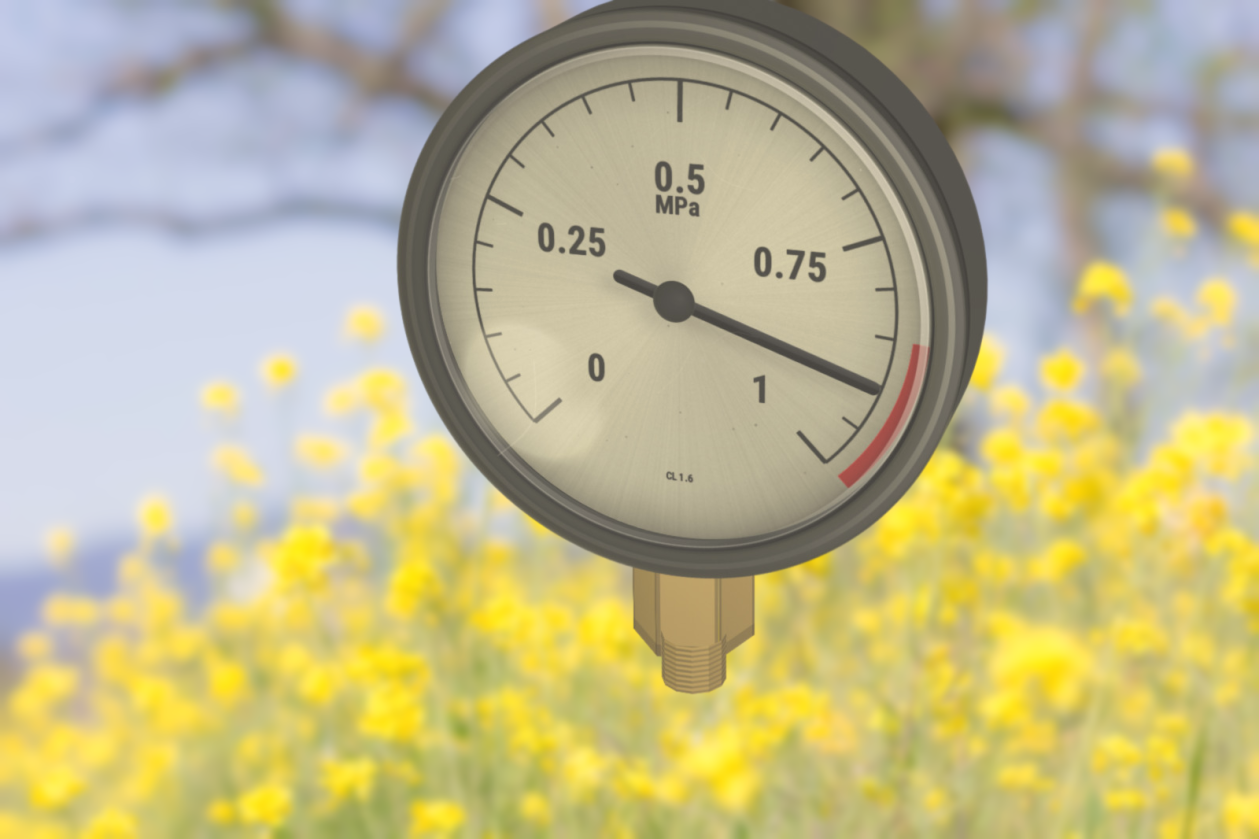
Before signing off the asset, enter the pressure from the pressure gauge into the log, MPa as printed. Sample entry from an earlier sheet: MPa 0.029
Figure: MPa 0.9
